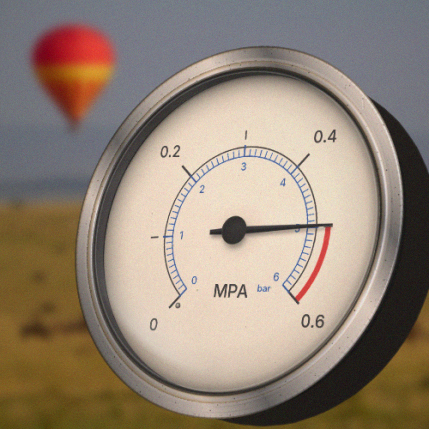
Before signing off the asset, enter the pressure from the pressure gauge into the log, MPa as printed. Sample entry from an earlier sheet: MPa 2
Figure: MPa 0.5
